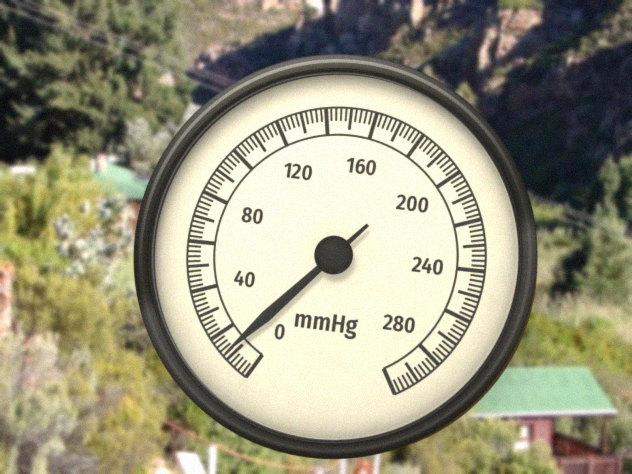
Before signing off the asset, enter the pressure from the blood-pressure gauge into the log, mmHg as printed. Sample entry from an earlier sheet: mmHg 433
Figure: mmHg 12
